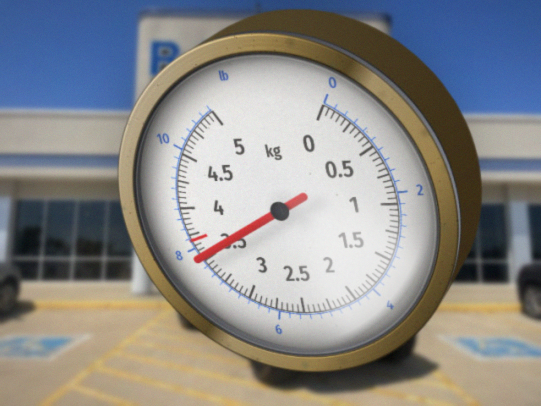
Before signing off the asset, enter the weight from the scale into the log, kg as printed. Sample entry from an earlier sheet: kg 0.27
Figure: kg 3.55
